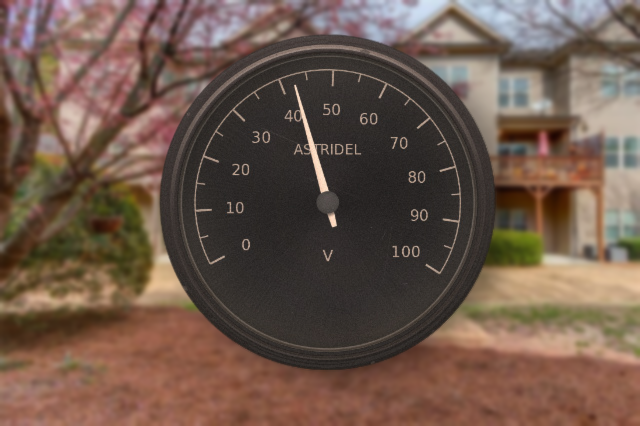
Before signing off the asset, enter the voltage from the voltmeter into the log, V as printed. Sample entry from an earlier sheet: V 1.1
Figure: V 42.5
